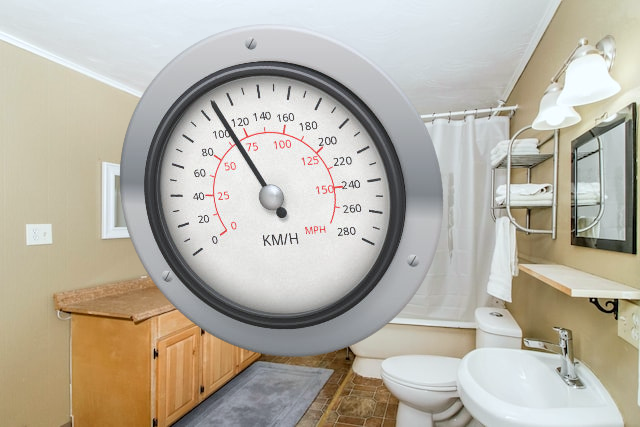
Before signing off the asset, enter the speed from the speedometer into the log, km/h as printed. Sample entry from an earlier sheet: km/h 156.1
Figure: km/h 110
